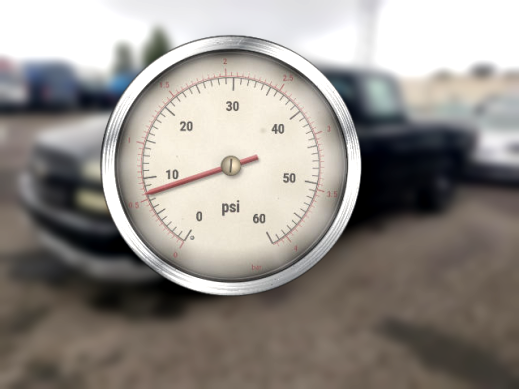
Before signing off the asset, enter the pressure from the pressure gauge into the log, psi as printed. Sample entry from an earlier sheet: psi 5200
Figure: psi 8
